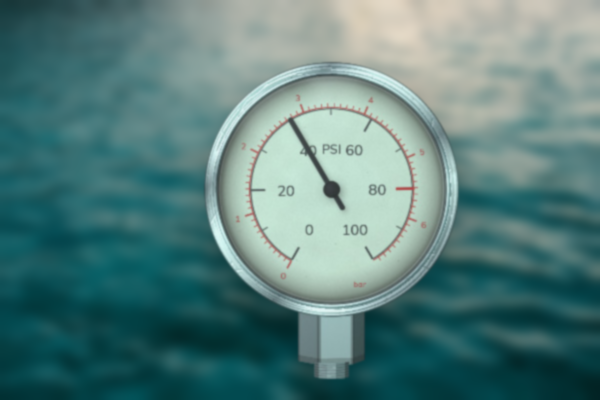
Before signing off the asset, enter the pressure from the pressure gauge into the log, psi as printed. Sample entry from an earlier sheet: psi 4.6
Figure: psi 40
